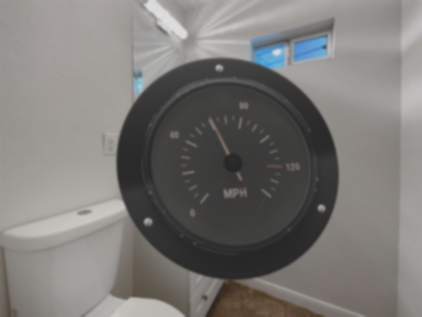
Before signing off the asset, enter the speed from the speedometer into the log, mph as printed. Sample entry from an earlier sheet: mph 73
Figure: mph 60
